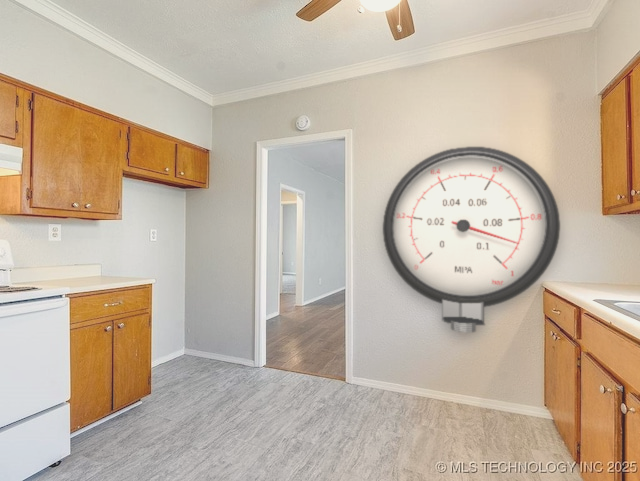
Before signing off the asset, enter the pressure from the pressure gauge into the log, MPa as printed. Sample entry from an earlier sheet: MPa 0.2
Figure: MPa 0.09
